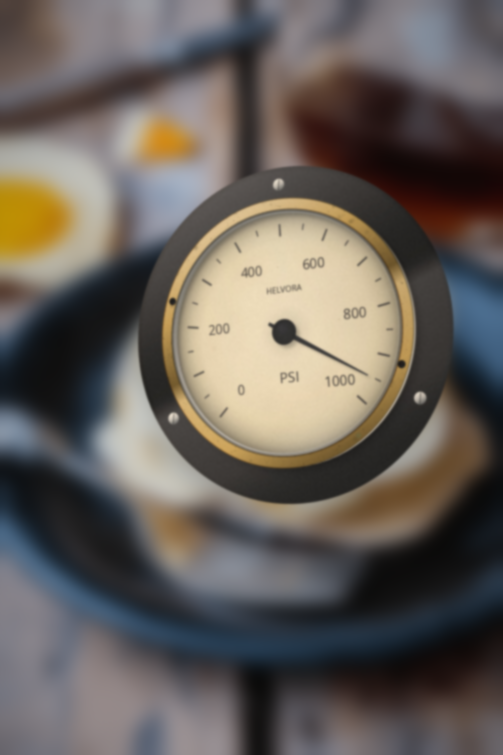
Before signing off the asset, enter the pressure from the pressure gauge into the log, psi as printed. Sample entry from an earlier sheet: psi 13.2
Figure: psi 950
